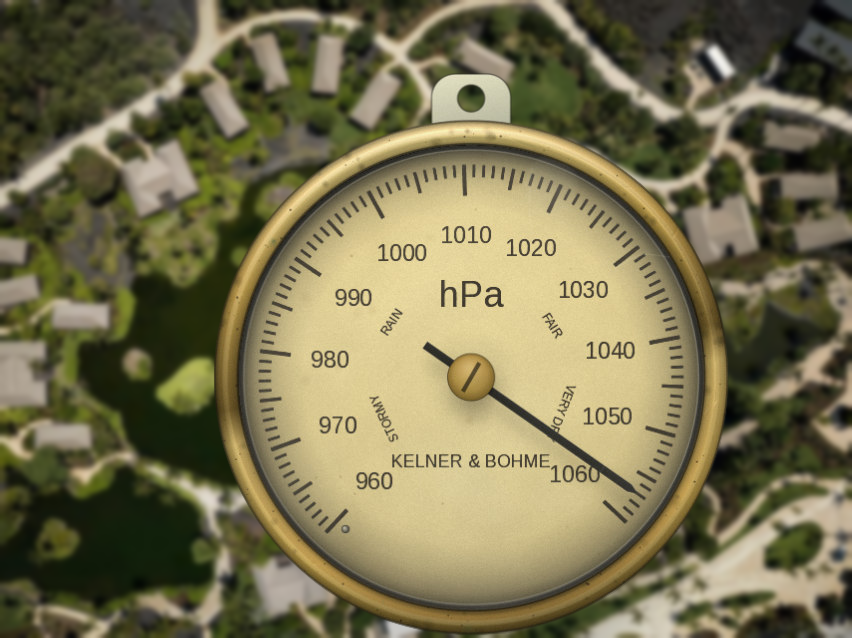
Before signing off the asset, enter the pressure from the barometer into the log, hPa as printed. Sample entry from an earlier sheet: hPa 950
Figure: hPa 1057
